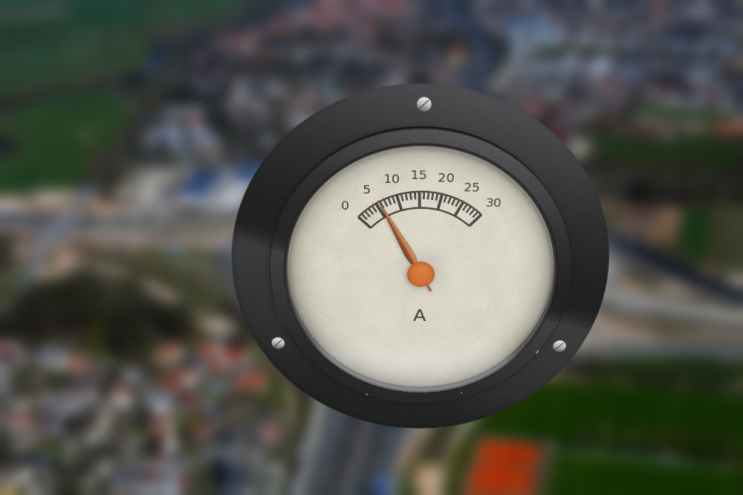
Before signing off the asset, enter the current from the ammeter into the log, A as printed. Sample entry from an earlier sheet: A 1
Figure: A 6
